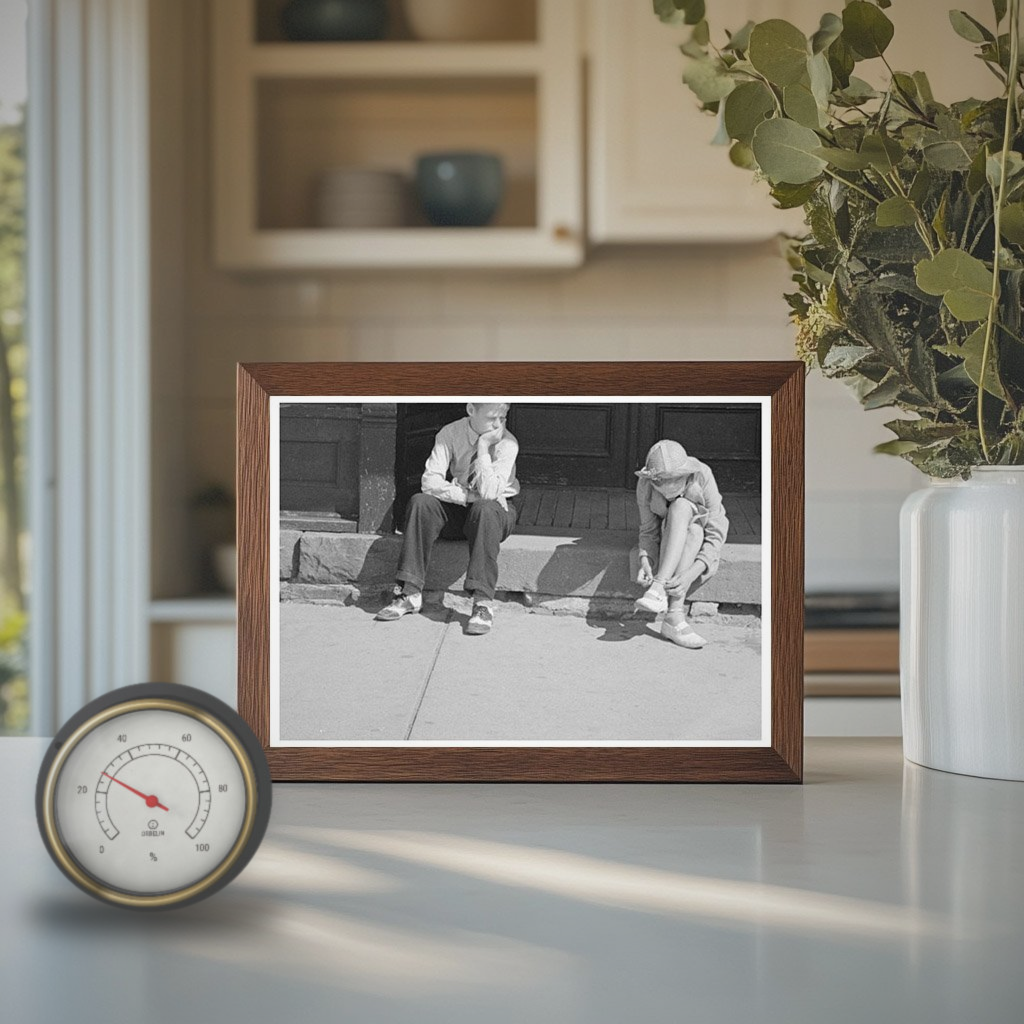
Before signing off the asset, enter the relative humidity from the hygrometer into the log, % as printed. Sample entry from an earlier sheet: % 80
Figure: % 28
